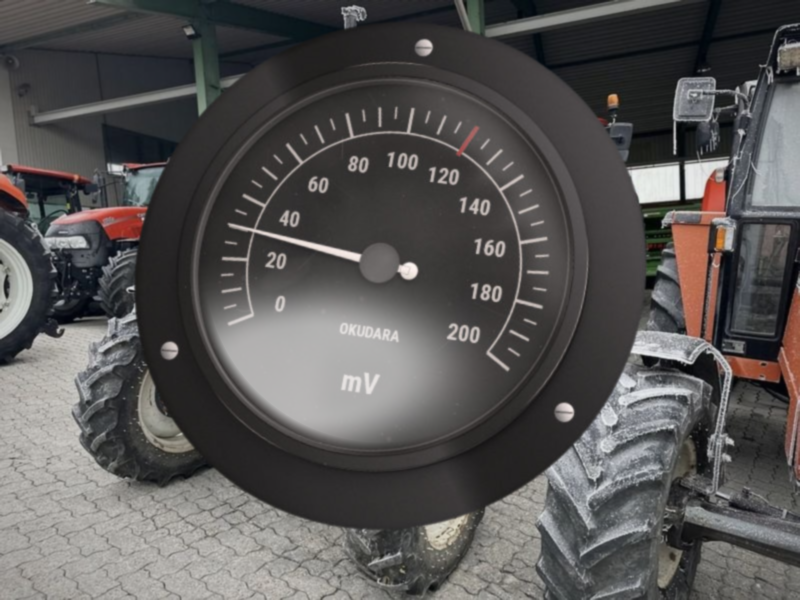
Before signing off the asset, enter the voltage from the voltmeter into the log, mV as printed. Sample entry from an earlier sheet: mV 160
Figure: mV 30
